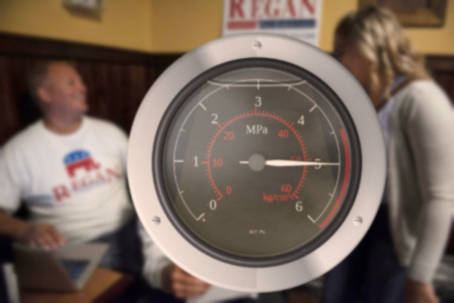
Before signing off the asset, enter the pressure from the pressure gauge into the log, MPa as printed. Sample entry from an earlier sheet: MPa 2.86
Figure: MPa 5
